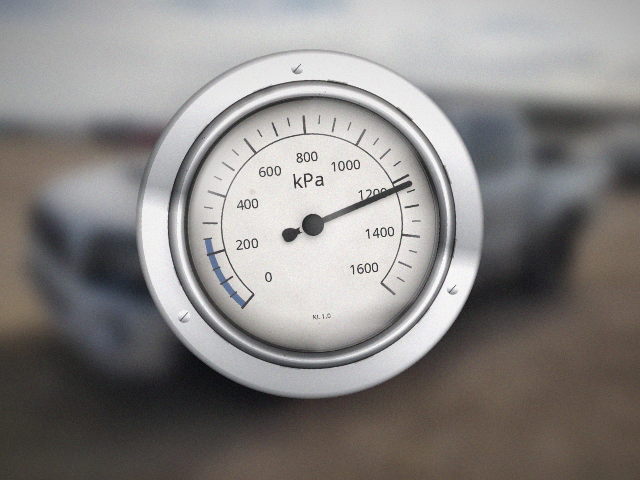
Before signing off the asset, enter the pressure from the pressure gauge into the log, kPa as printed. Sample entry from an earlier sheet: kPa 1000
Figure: kPa 1225
